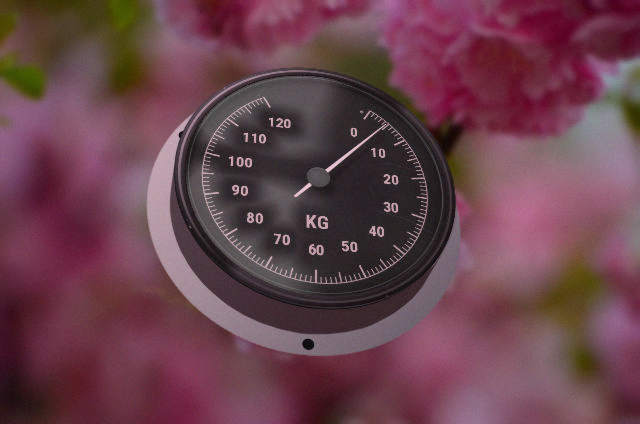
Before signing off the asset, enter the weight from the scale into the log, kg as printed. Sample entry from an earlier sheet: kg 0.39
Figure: kg 5
